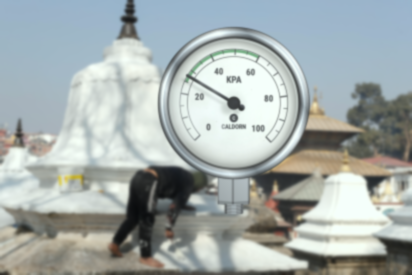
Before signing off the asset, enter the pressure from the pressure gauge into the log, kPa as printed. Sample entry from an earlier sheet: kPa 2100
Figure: kPa 27.5
